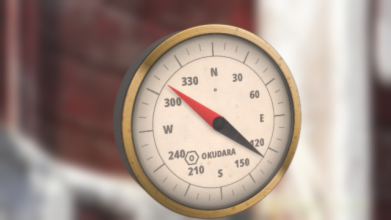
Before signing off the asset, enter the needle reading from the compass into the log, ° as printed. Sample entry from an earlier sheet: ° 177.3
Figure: ° 310
